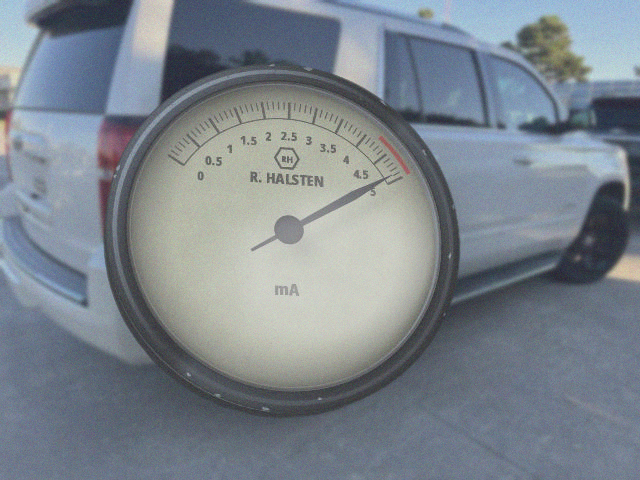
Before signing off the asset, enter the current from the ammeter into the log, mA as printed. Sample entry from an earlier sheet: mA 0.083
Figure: mA 4.9
